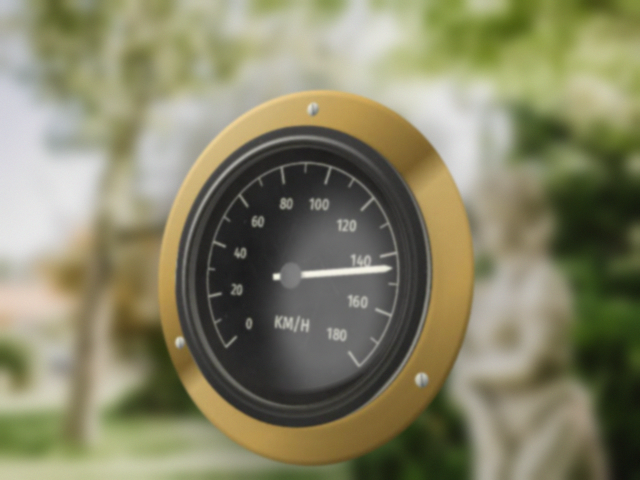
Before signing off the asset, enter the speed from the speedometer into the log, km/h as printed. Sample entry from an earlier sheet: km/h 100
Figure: km/h 145
